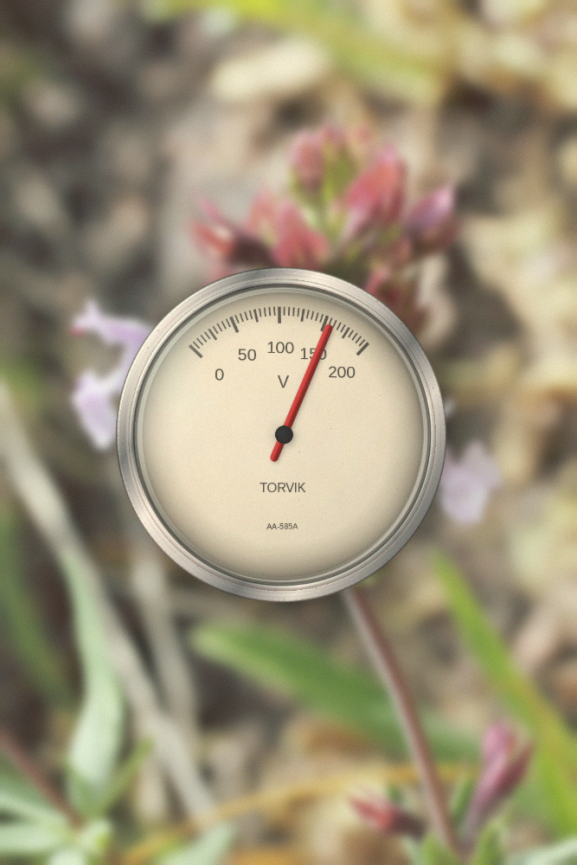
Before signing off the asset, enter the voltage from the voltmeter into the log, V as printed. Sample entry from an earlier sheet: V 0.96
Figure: V 155
